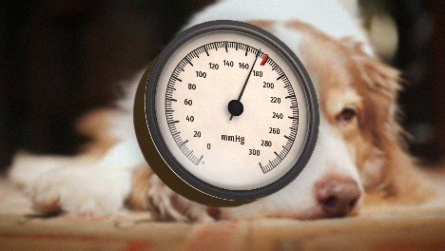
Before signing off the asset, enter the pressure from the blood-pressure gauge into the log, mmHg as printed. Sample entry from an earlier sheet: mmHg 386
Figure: mmHg 170
